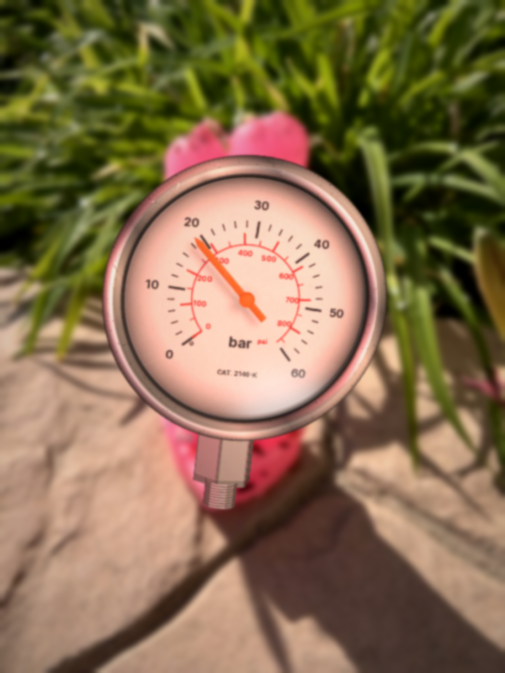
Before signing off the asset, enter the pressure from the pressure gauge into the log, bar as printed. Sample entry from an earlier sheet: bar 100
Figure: bar 19
